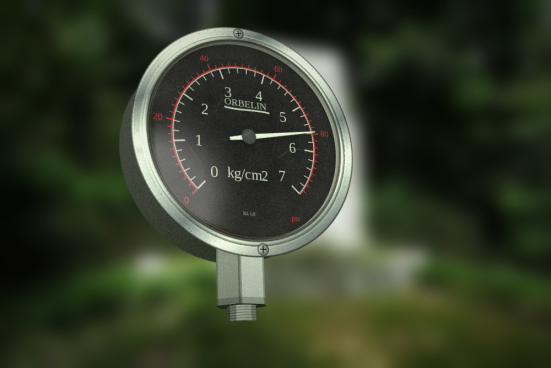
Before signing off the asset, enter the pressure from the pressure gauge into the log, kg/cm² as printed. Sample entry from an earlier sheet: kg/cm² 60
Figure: kg/cm² 5.6
